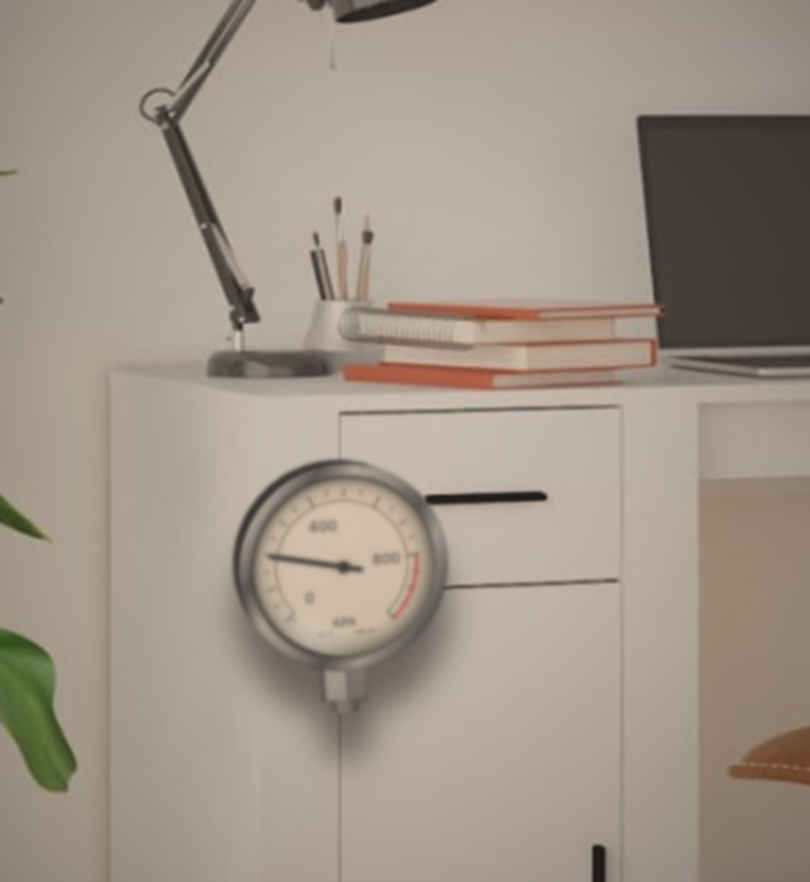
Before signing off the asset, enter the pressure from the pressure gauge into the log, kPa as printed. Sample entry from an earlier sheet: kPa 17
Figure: kPa 200
